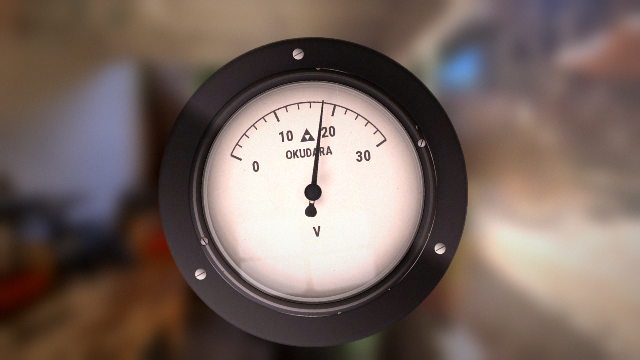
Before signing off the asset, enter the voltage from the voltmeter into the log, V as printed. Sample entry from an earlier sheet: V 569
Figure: V 18
